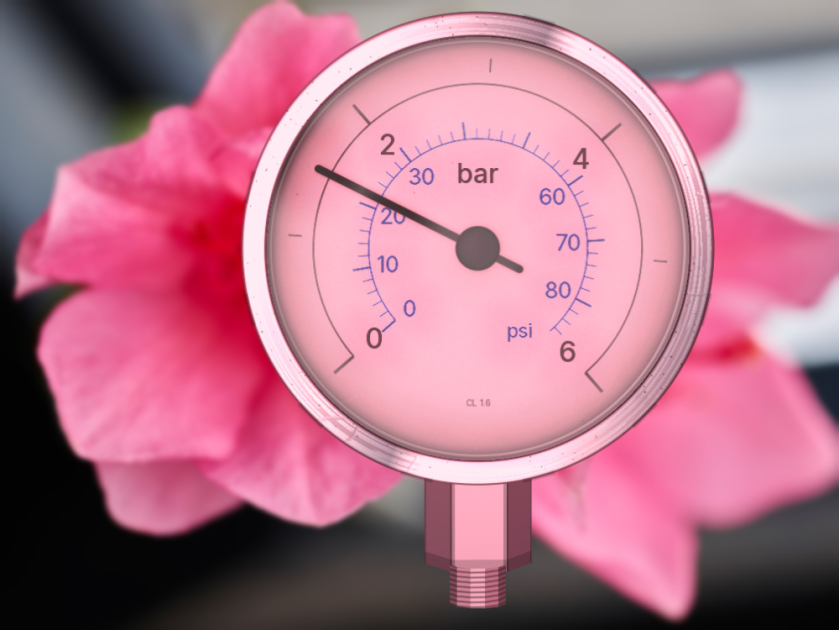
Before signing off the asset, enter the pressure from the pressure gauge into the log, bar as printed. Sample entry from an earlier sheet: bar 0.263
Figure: bar 1.5
